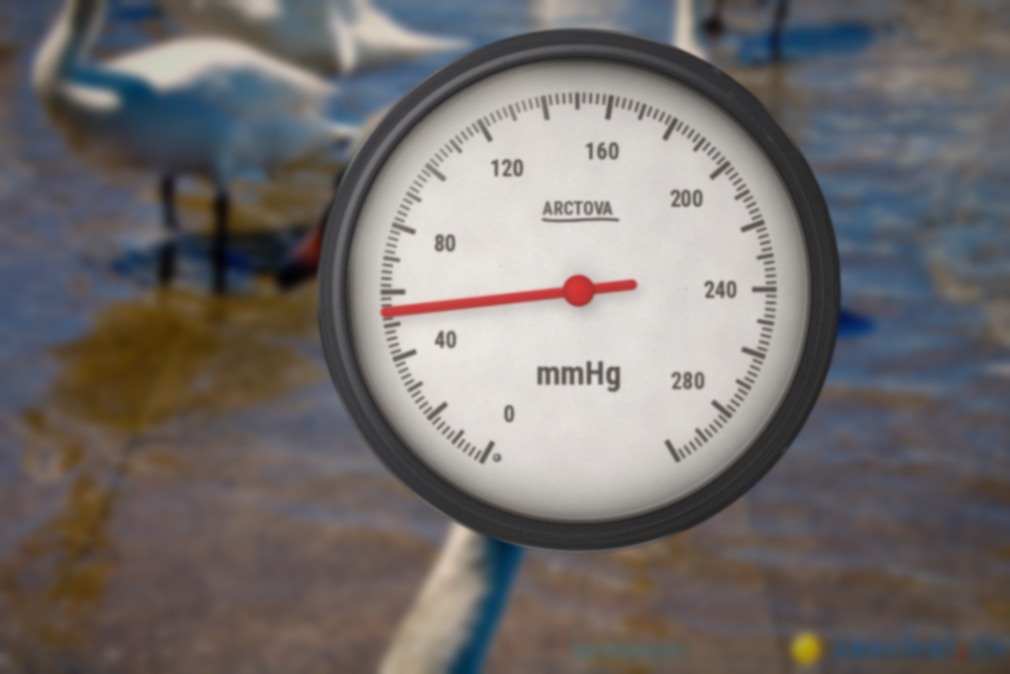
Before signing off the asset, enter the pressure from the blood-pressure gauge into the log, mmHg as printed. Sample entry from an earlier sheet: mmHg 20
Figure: mmHg 54
